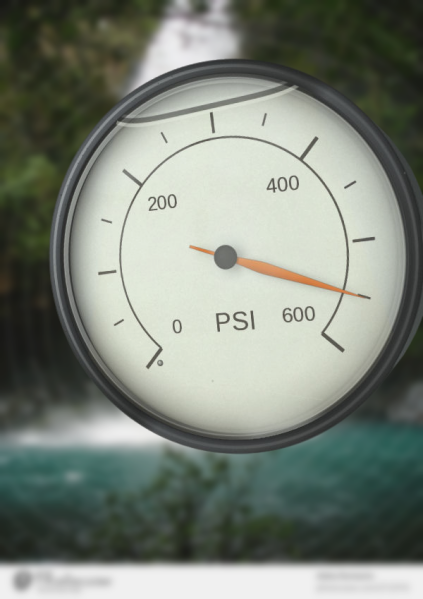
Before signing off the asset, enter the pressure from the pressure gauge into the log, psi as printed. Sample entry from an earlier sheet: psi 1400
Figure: psi 550
